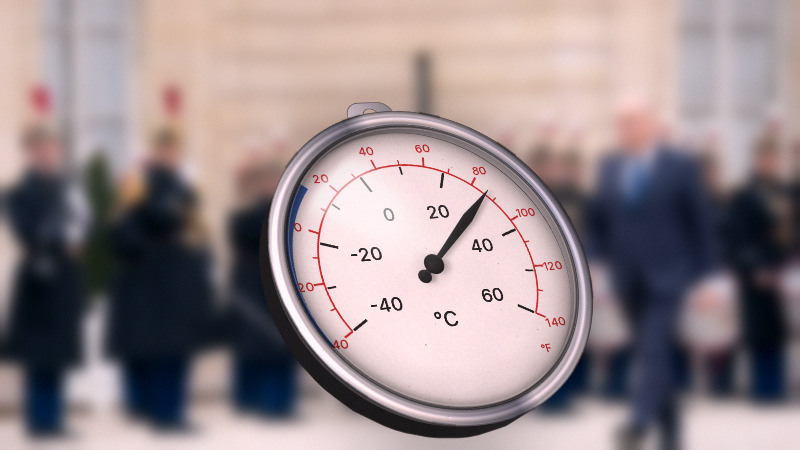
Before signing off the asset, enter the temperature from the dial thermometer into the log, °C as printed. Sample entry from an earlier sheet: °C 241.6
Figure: °C 30
